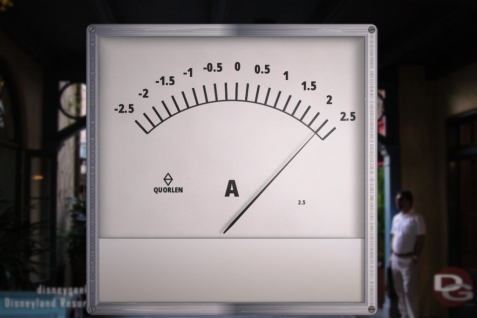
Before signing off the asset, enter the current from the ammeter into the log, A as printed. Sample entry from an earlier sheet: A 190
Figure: A 2.25
